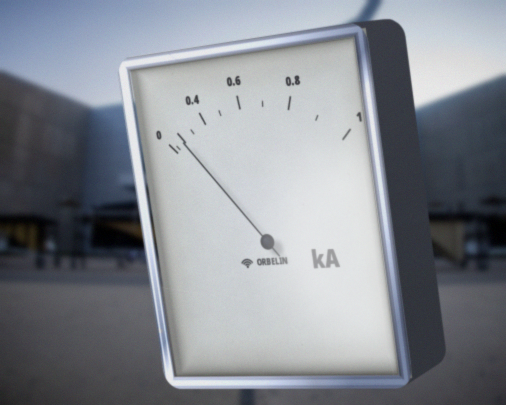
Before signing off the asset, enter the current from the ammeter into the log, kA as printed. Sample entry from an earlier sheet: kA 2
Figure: kA 0.2
